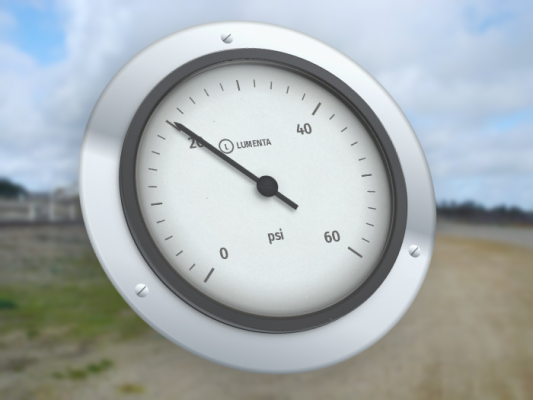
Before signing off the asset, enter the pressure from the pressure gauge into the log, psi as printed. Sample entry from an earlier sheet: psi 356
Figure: psi 20
